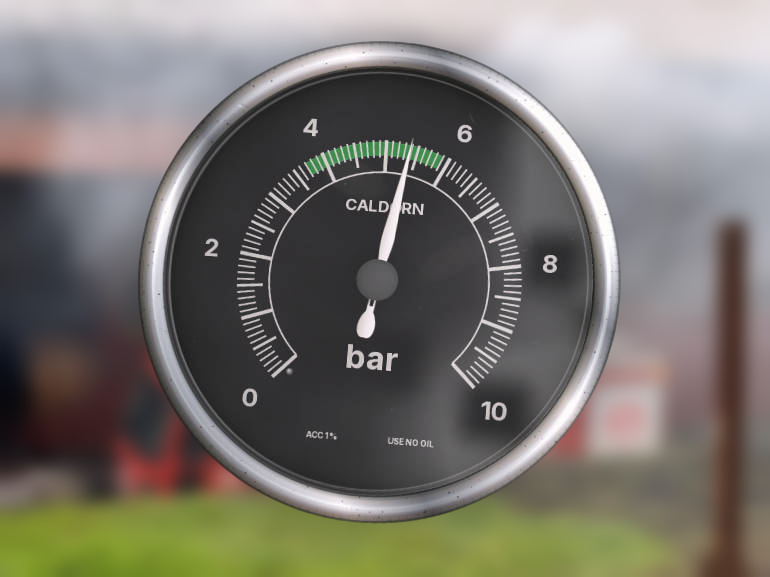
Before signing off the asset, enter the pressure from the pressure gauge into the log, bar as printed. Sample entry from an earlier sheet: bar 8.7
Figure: bar 5.4
